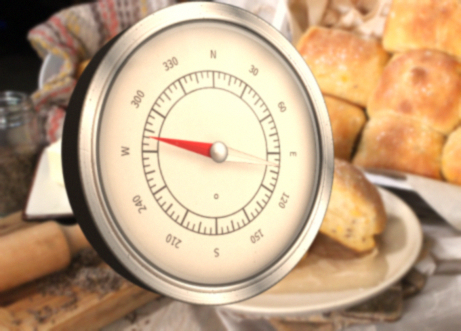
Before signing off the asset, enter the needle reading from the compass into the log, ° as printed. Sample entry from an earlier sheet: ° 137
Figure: ° 280
